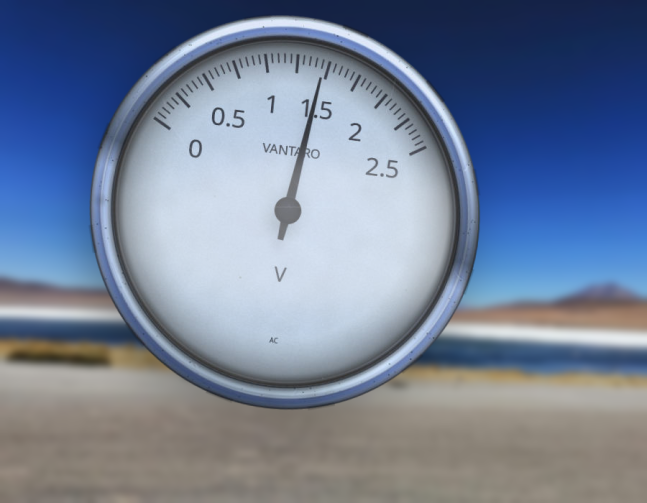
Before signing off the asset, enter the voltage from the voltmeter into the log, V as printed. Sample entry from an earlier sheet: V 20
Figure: V 1.45
